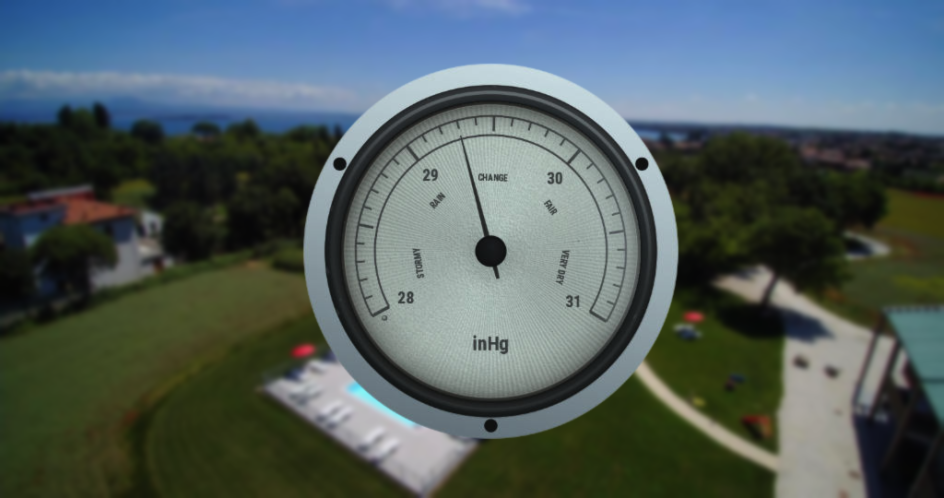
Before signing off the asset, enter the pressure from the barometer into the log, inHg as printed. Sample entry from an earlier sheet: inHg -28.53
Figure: inHg 29.3
